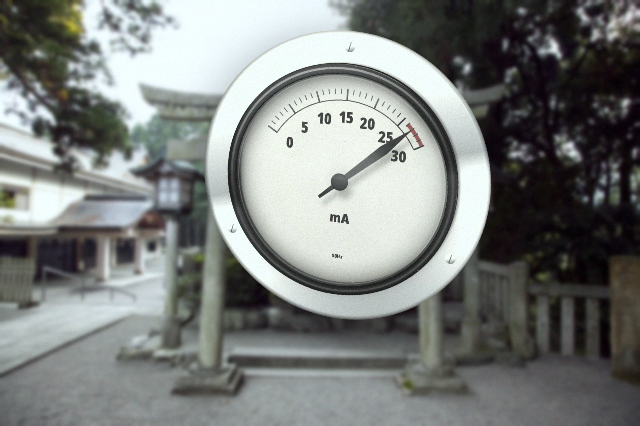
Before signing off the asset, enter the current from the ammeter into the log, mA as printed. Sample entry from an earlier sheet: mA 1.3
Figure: mA 27
